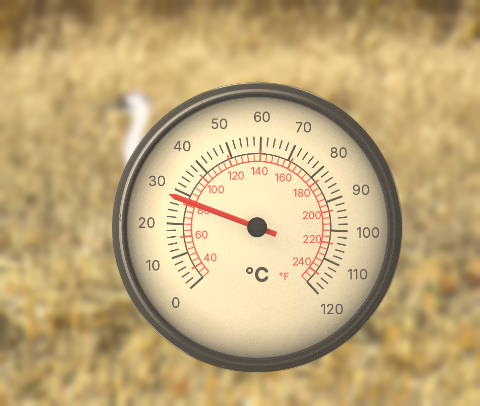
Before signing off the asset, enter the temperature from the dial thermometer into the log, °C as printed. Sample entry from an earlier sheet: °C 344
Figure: °C 28
